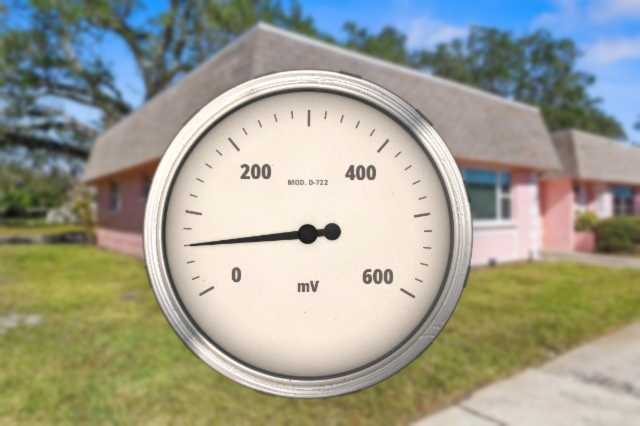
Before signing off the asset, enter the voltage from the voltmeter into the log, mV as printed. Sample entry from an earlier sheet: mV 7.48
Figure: mV 60
